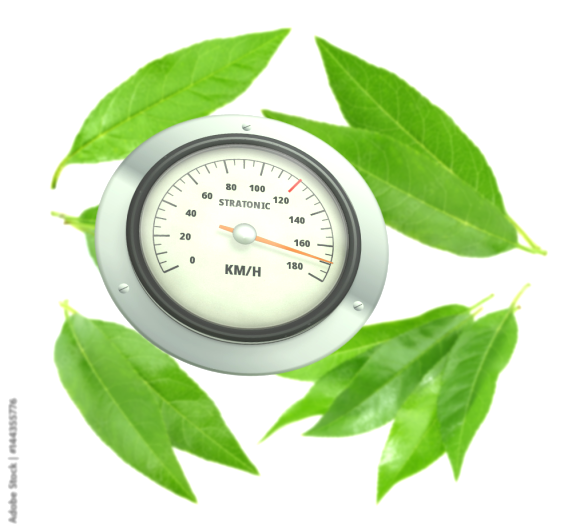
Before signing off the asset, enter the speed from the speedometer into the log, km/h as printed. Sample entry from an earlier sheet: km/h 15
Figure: km/h 170
